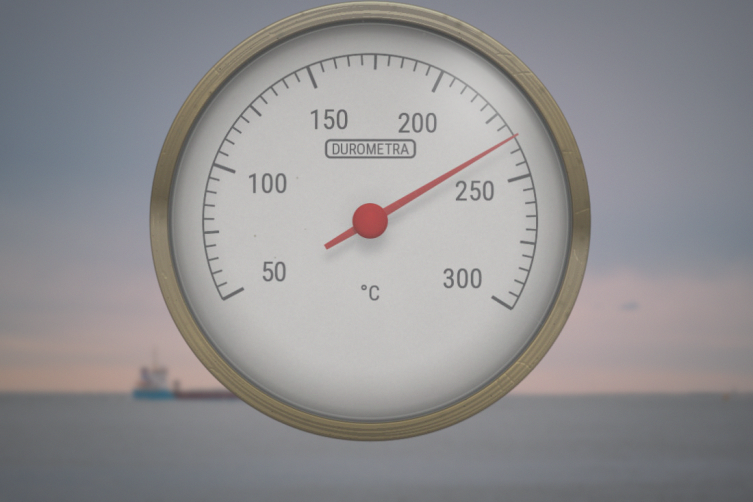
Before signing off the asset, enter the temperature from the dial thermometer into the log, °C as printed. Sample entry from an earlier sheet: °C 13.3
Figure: °C 235
